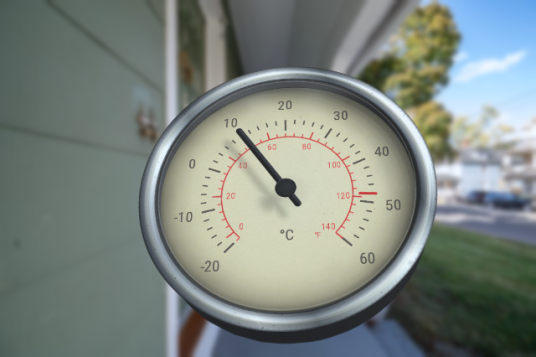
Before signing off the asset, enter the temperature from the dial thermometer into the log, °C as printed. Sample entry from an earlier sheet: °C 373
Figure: °C 10
